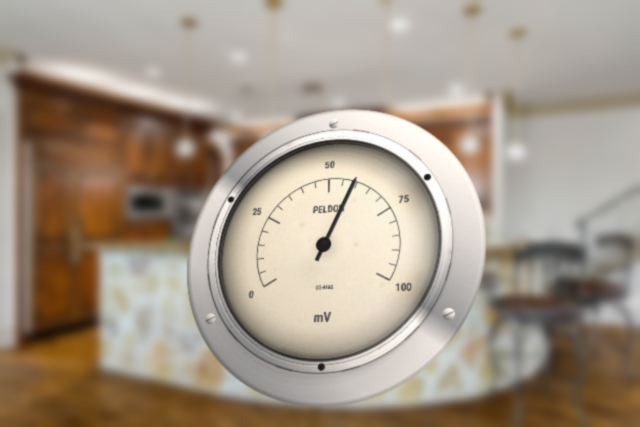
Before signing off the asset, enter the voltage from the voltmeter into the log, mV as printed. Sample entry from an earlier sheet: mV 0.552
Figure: mV 60
